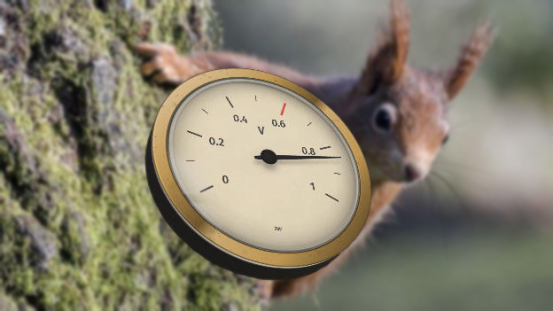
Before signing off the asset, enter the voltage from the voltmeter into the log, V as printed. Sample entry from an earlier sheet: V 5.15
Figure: V 0.85
